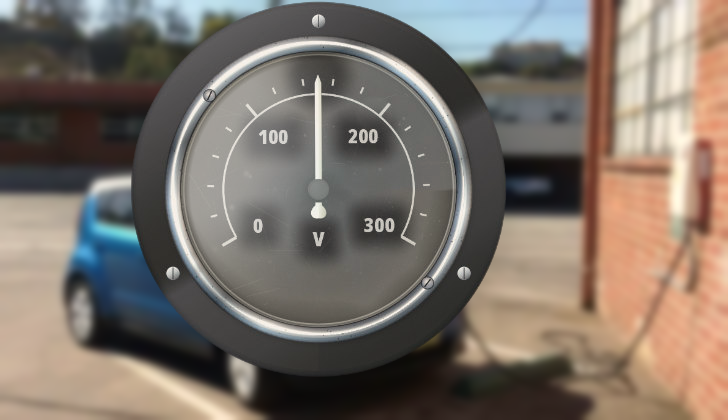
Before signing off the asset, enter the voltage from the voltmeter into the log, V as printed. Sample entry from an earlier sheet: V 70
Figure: V 150
